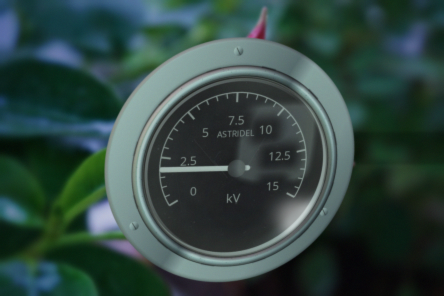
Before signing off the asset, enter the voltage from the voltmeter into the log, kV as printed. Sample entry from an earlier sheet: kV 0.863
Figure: kV 2
